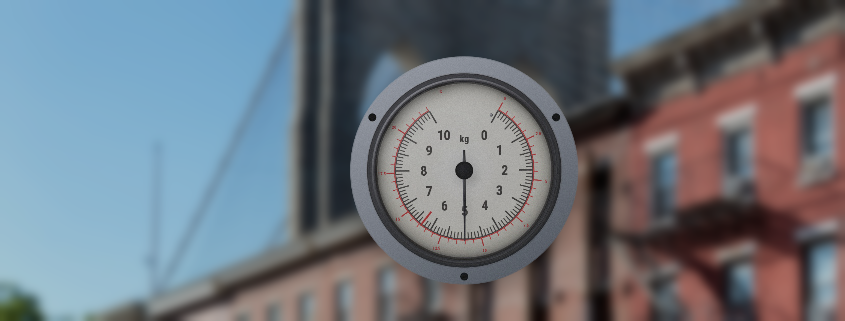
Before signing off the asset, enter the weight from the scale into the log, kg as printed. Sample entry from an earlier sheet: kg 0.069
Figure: kg 5
